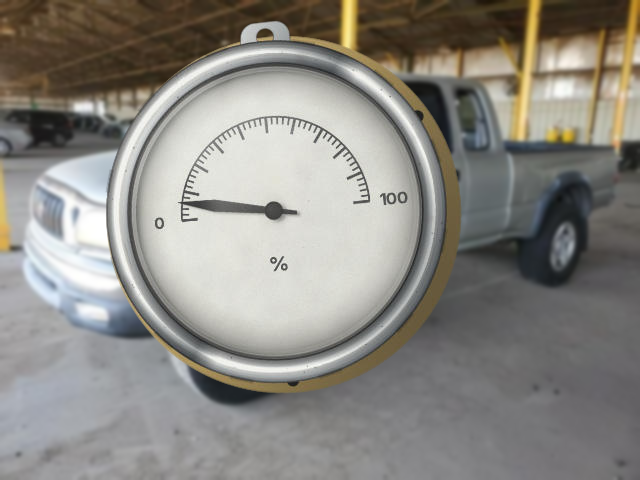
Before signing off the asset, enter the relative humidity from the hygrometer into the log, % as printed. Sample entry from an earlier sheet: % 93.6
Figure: % 6
